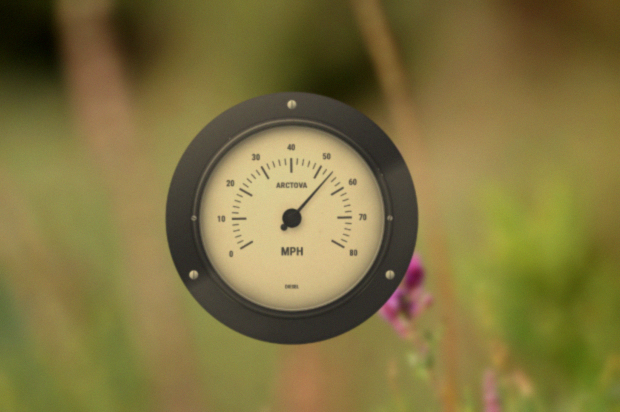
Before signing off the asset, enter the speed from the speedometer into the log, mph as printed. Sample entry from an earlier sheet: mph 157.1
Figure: mph 54
